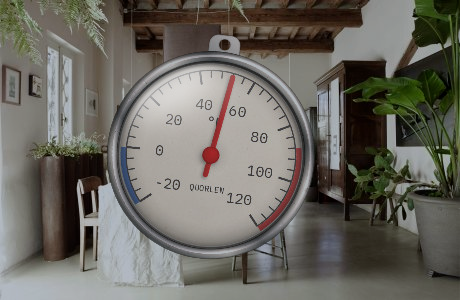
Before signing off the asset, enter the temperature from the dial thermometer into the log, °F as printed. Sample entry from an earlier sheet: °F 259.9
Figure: °F 52
